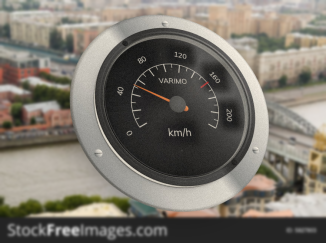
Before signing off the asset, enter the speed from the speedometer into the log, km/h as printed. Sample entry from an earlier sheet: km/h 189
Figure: km/h 50
